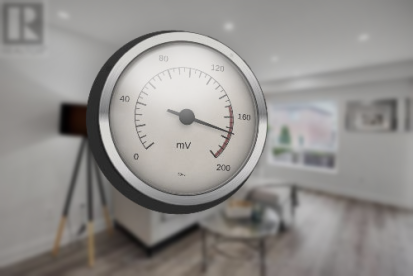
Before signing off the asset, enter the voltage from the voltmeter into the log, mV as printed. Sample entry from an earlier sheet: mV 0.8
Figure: mV 175
